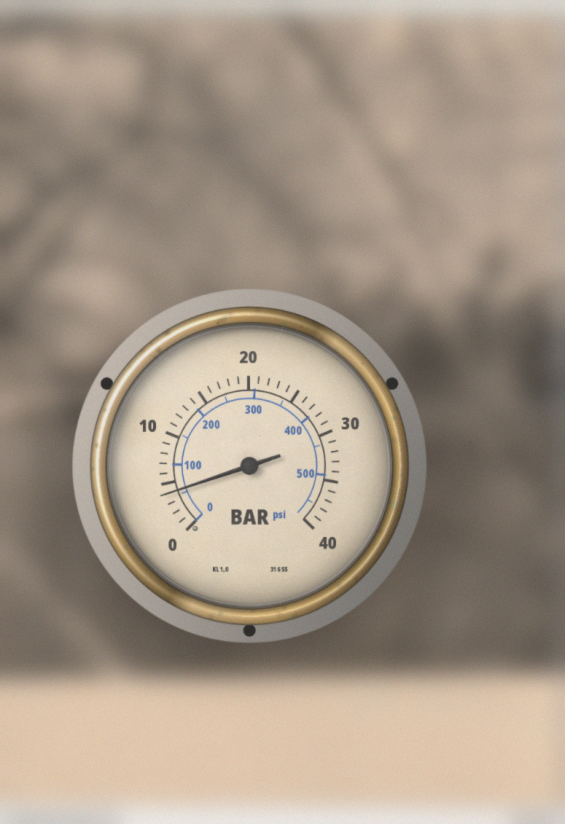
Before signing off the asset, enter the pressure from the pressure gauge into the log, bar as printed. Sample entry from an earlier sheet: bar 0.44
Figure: bar 4
